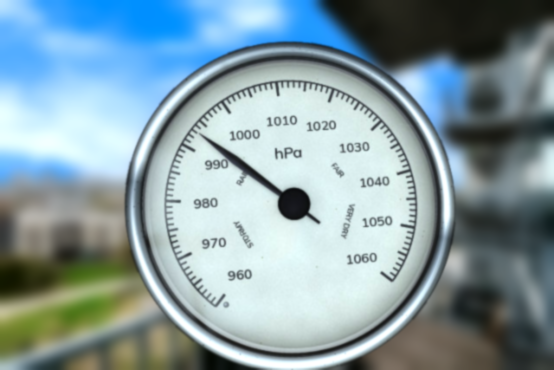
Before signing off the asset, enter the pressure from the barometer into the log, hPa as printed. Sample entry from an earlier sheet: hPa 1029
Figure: hPa 993
